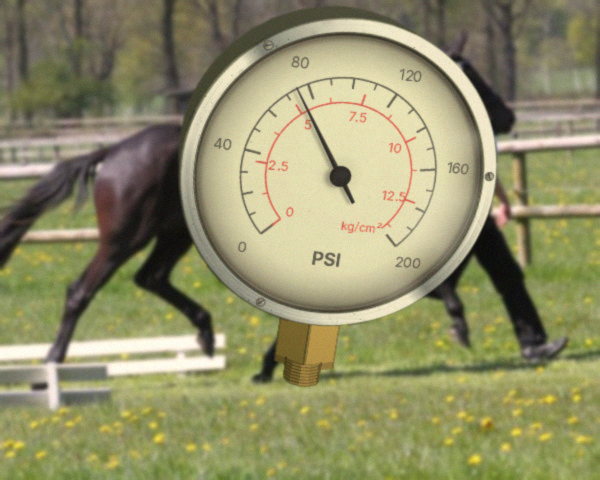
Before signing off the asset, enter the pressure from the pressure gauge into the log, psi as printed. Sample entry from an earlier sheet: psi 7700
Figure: psi 75
